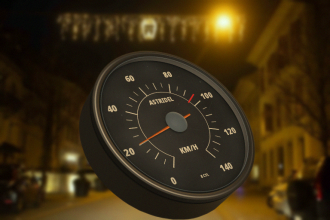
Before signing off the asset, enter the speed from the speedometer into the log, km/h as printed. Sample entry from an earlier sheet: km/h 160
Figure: km/h 20
